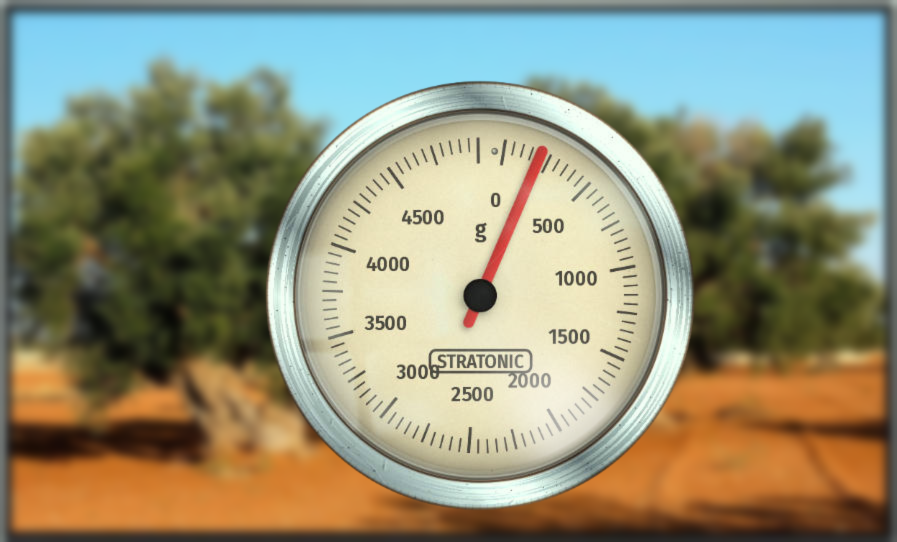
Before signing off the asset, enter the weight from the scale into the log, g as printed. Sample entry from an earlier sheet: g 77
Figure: g 200
